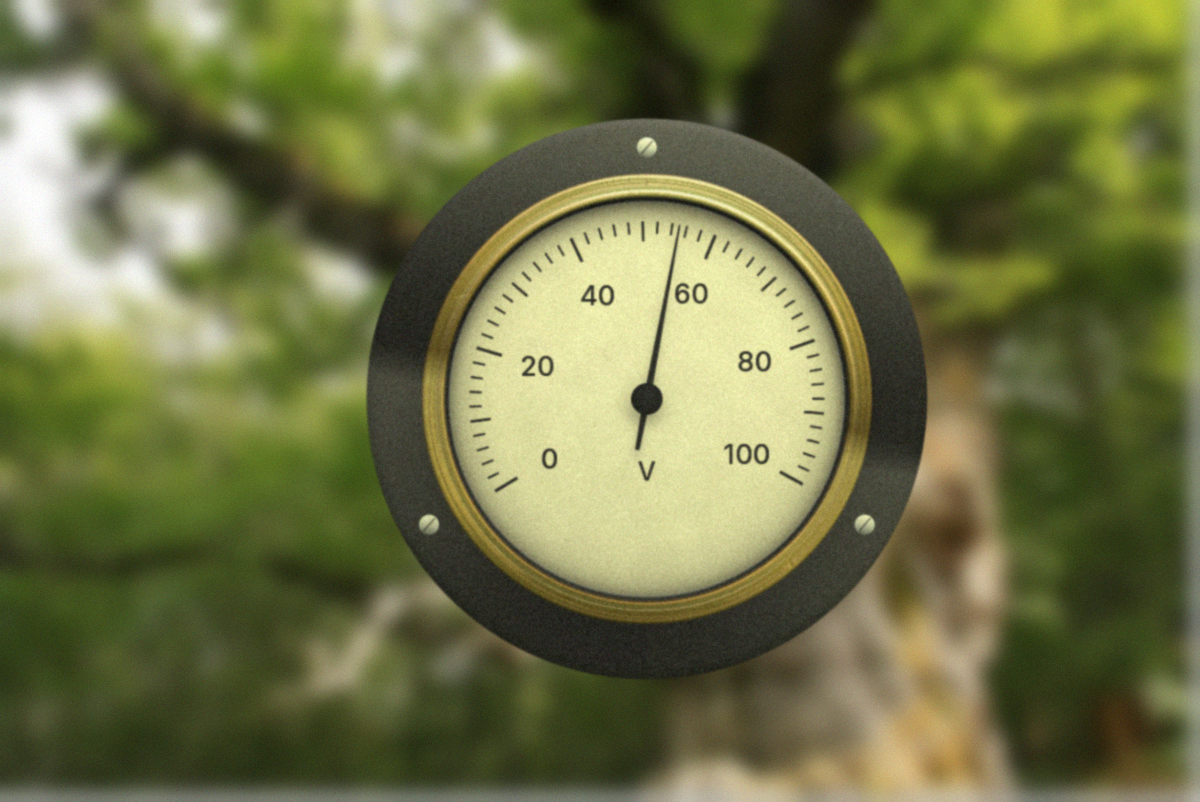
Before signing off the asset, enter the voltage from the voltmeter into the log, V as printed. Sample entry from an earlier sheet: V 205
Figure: V 55
